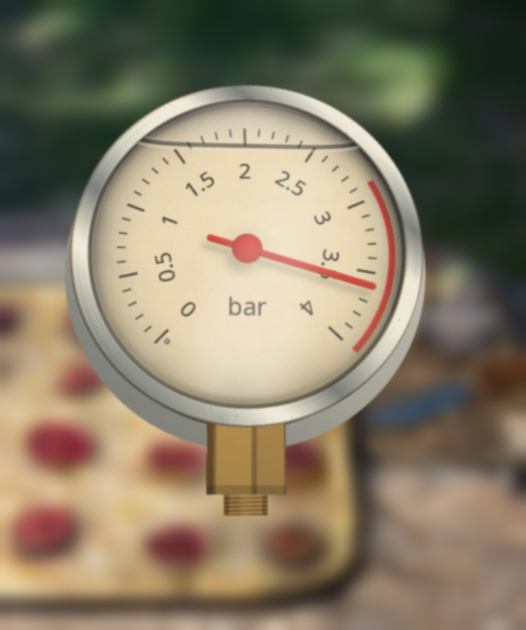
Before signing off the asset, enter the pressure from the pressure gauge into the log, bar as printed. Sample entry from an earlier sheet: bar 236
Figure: bar 3.6
